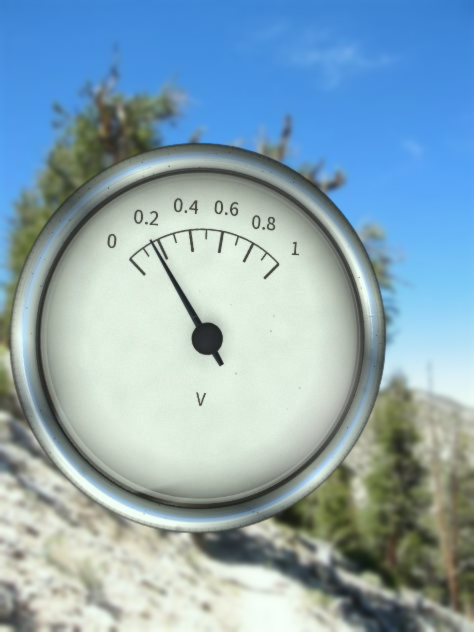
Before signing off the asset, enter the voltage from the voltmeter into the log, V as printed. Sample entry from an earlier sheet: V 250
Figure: V 0.15
